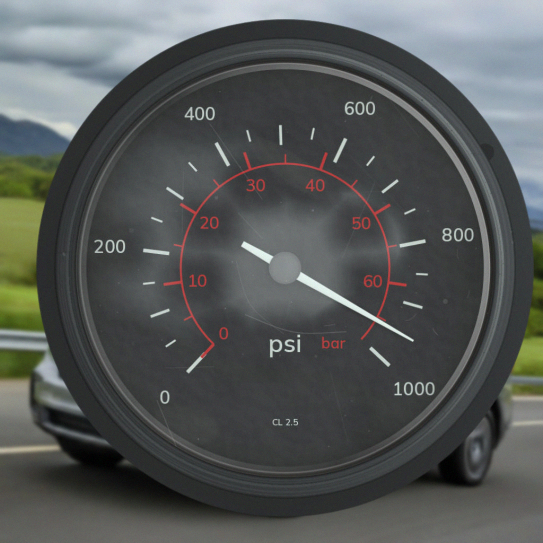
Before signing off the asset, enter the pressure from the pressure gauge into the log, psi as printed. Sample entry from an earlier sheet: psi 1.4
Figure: psi 950
